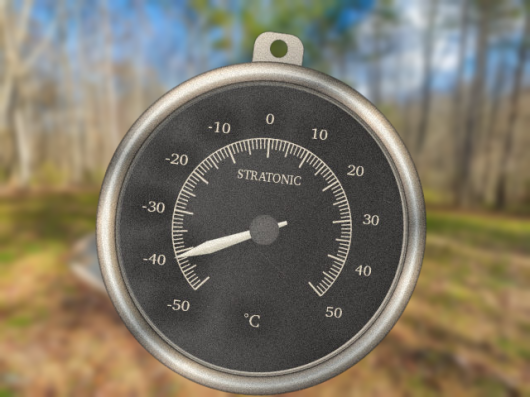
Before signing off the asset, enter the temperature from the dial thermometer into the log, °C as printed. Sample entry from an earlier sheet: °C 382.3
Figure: °C -41
